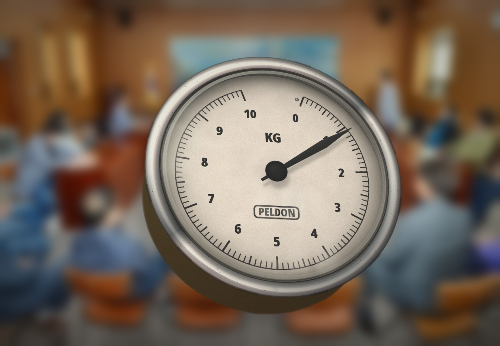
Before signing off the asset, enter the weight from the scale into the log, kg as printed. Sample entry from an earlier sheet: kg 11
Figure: kg 1.1
